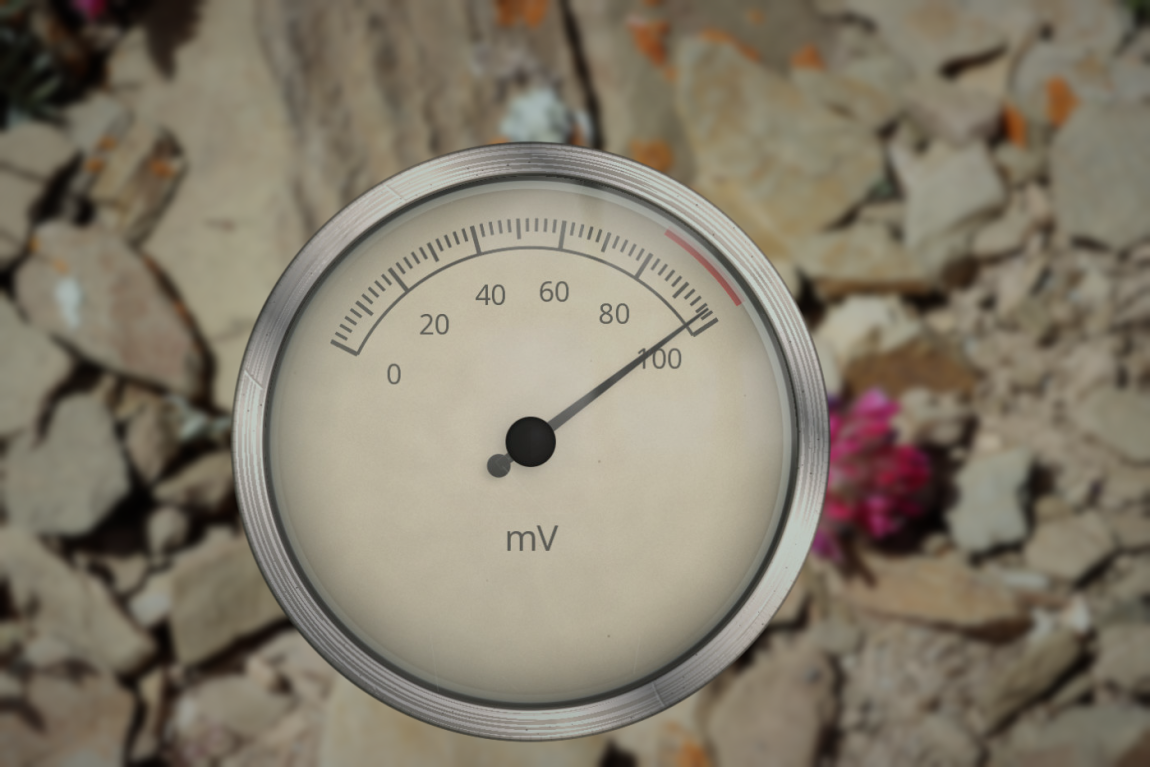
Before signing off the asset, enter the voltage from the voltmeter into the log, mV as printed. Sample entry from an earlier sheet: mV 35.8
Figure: mV 97
